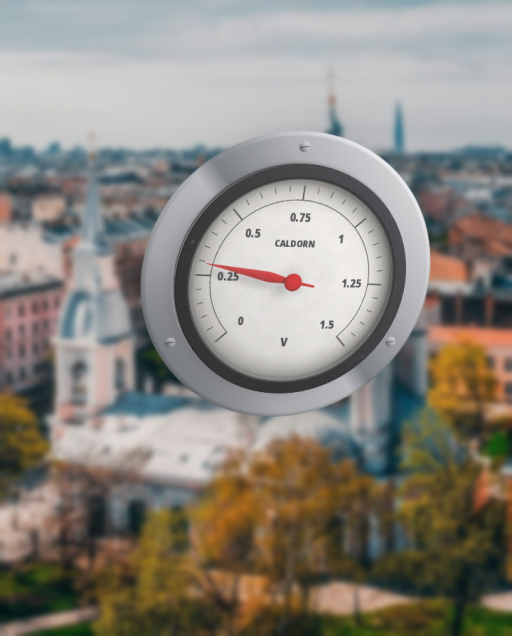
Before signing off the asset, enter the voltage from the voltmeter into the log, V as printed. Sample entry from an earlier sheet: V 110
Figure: V 0.3
